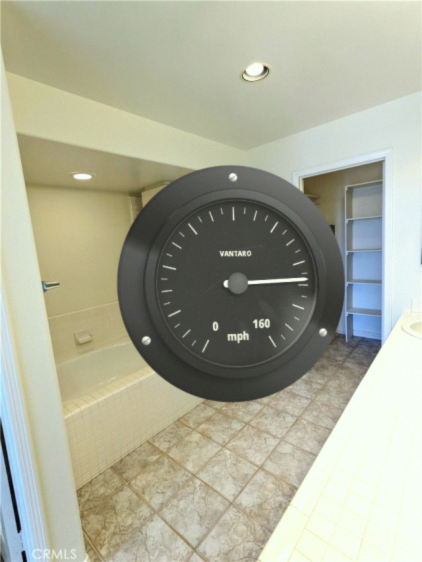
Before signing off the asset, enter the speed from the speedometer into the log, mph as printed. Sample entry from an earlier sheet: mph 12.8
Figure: mph 127.5
